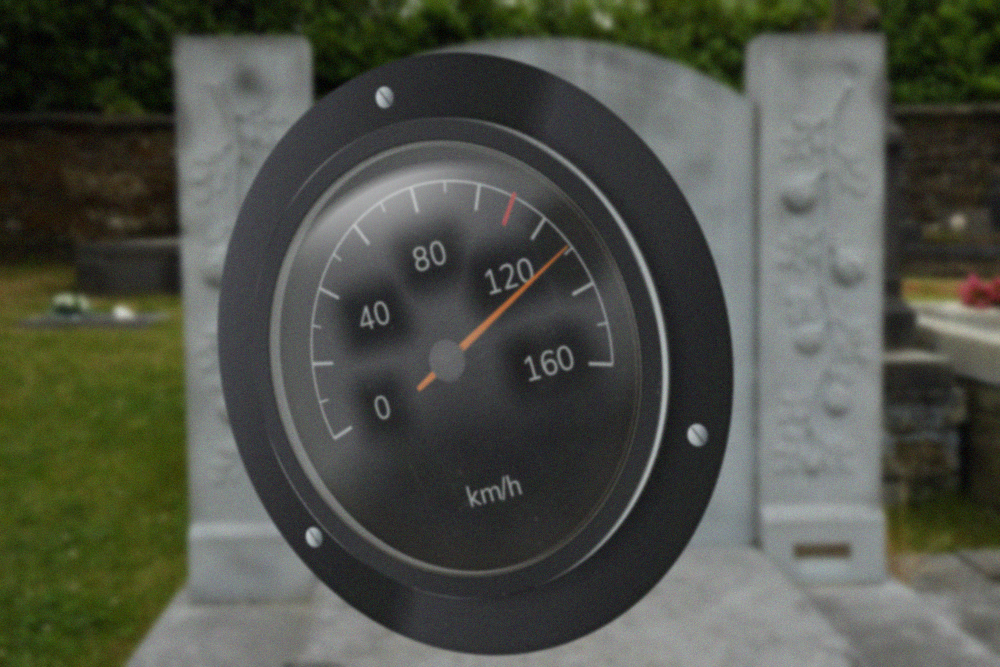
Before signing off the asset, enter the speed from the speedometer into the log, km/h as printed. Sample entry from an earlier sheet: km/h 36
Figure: km/h 130
